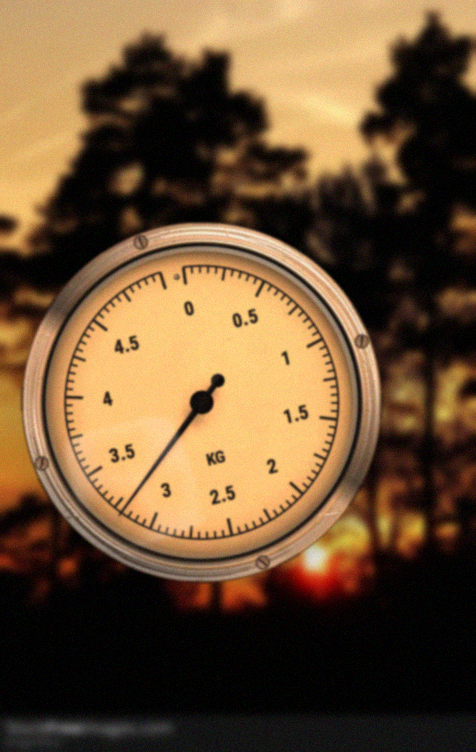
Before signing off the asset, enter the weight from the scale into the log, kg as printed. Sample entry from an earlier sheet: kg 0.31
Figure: kg 3.2
